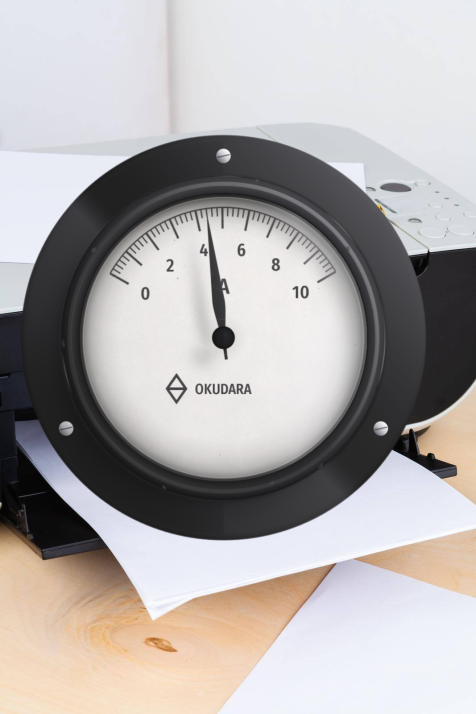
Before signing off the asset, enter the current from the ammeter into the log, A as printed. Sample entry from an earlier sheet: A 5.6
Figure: A 4.4
